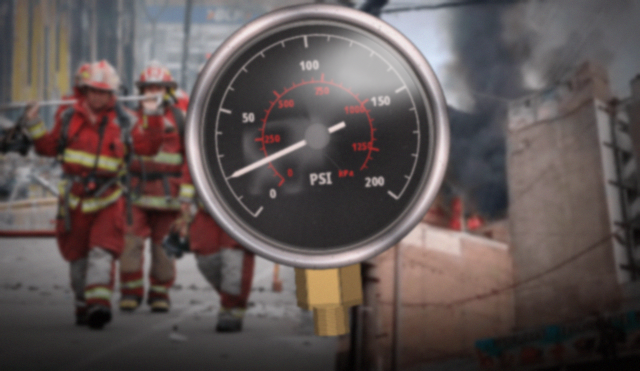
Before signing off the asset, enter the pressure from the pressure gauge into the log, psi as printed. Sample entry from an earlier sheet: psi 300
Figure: psi 20
